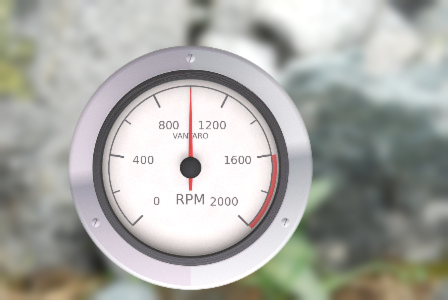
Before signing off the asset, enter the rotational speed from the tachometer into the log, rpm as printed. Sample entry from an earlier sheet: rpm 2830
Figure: rpm 1000
